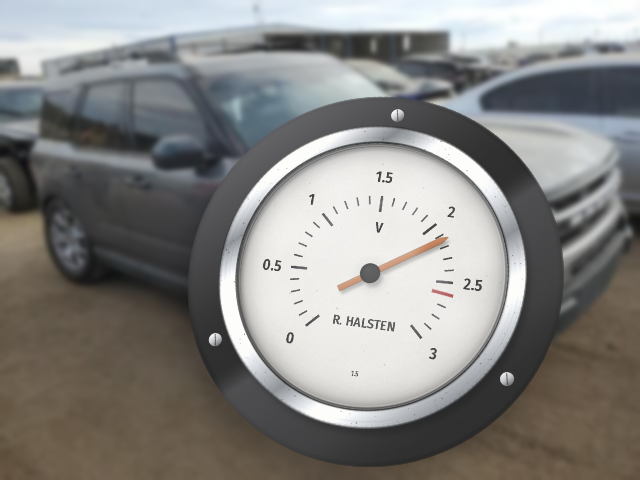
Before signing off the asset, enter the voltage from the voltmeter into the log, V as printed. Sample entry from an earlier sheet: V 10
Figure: V 2.15
